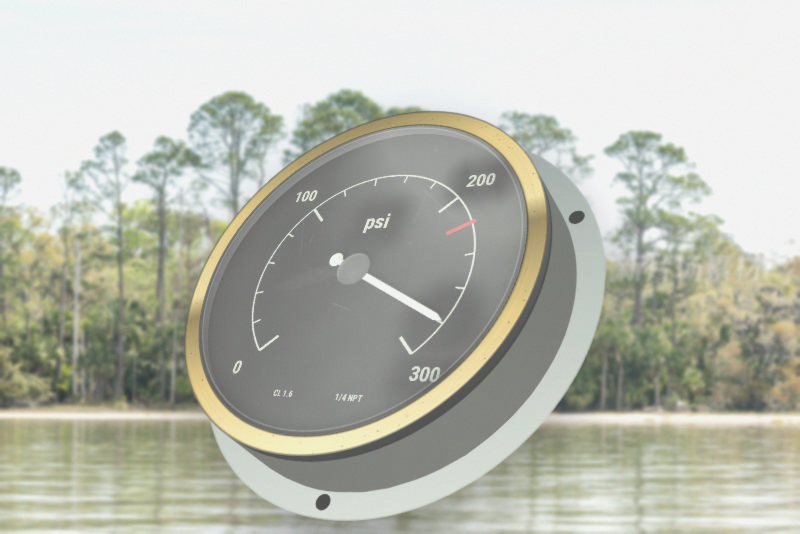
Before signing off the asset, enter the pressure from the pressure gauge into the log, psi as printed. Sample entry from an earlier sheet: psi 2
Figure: psi 280
